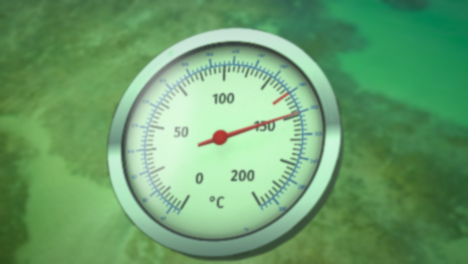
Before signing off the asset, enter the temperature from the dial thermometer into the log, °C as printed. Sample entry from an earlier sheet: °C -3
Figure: °C 150
